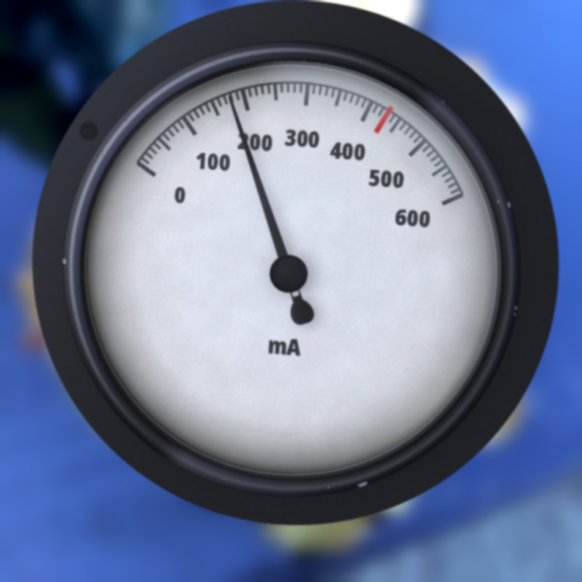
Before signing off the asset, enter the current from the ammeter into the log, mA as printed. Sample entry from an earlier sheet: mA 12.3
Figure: mA 180
